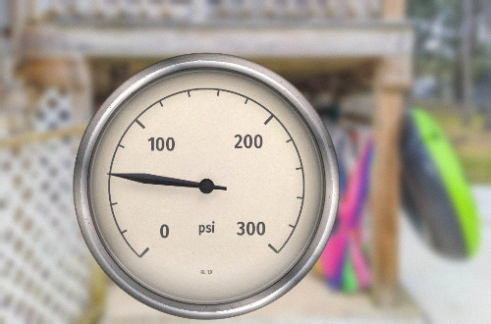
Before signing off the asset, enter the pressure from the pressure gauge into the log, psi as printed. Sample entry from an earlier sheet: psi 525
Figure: psi 60
